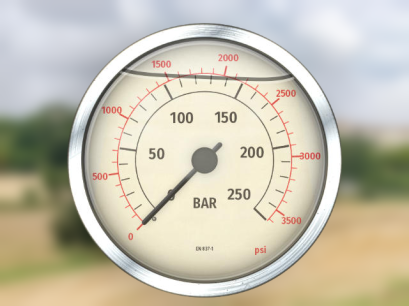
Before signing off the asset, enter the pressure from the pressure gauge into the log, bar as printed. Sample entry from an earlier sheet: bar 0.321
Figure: bar 0
